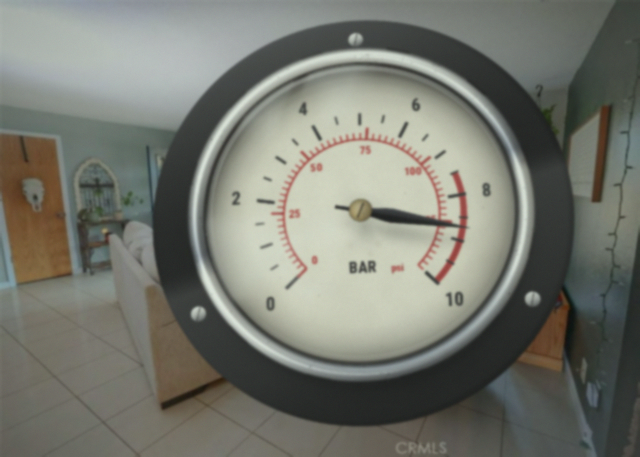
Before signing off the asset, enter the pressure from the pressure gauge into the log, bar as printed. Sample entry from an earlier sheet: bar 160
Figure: bar 8.75
